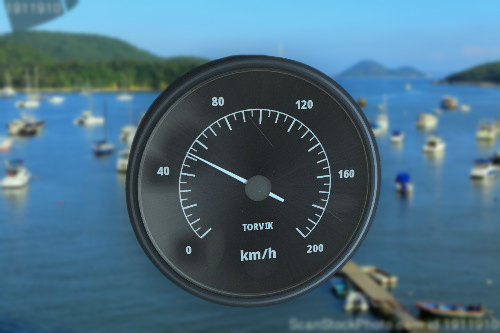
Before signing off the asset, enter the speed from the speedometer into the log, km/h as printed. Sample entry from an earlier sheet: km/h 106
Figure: km/h 52.5
